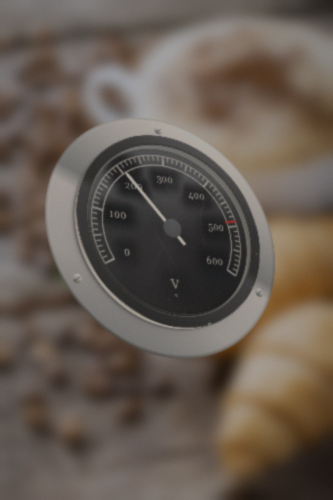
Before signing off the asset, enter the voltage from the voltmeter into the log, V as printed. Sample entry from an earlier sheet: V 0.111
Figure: V 200
